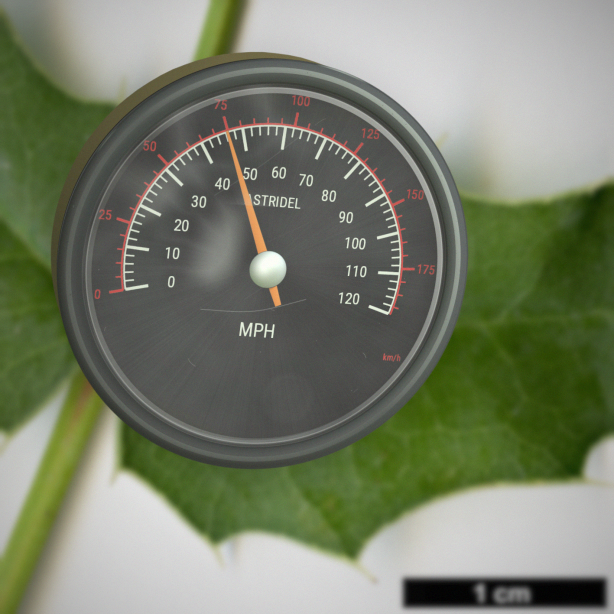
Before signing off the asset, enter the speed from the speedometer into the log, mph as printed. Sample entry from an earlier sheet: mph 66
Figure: mph 46
